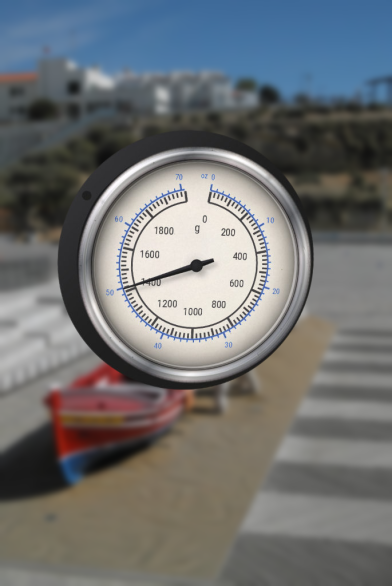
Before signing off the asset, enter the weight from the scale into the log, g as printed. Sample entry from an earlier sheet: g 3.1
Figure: g 1420
